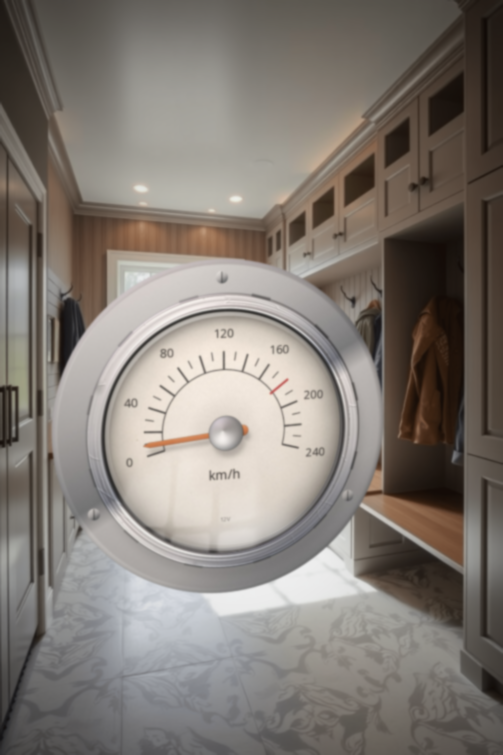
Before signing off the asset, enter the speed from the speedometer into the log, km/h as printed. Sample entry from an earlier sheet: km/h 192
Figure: km/h 10
